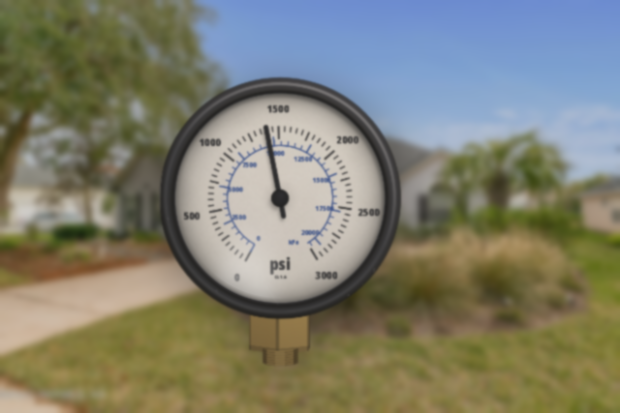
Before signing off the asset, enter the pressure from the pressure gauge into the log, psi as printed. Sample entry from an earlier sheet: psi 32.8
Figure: psi 1400
